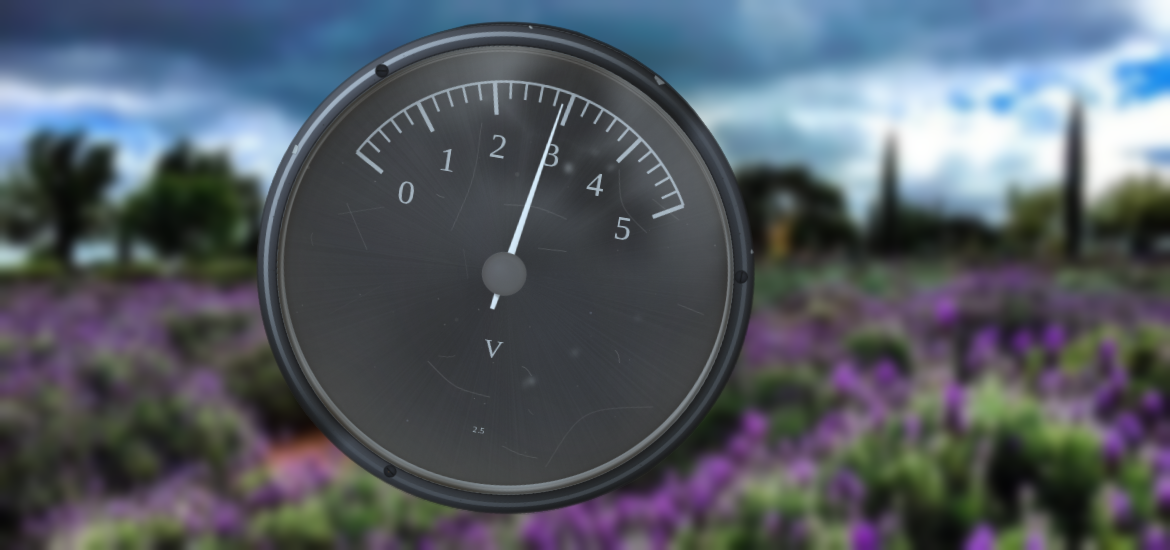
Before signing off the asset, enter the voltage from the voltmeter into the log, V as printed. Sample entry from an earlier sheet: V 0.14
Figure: V 2.9
